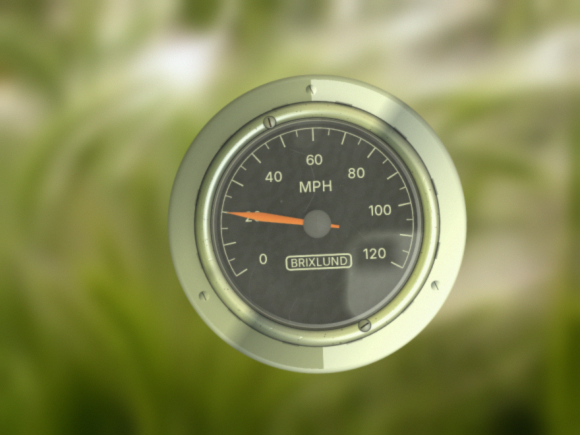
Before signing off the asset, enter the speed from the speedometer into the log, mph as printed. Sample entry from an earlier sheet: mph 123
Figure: mph 20
